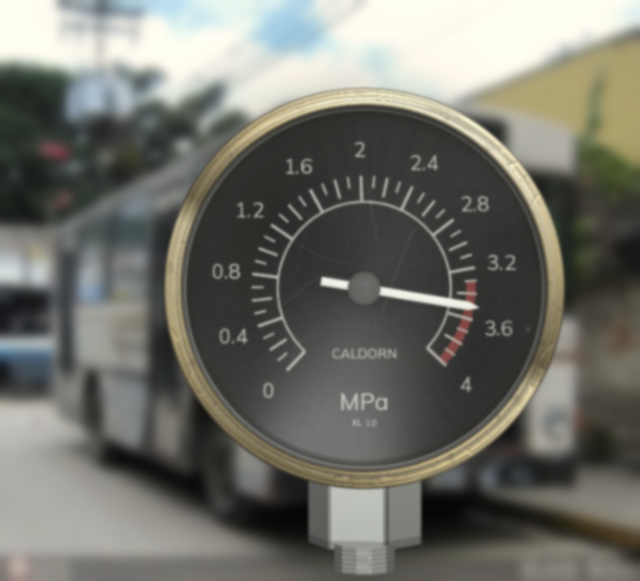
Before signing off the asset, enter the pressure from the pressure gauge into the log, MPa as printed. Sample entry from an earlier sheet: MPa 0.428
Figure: MPa 3.5
